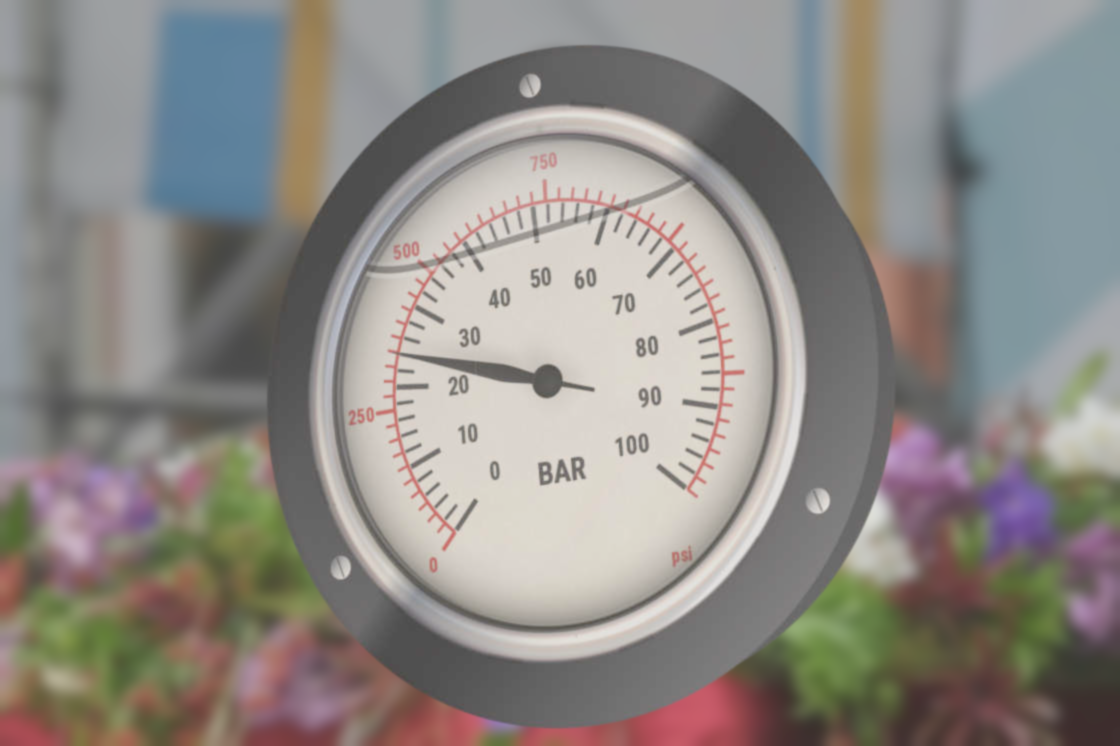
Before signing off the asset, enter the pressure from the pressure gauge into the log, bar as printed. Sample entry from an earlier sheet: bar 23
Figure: bar 24
